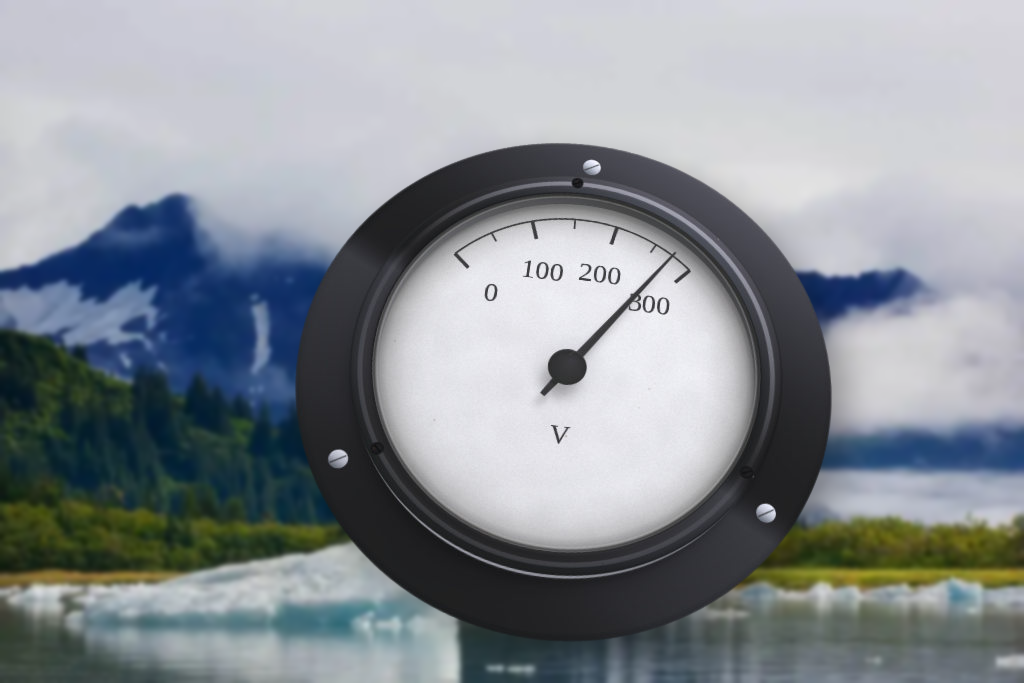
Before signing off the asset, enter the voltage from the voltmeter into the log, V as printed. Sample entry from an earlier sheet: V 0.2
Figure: V 275
